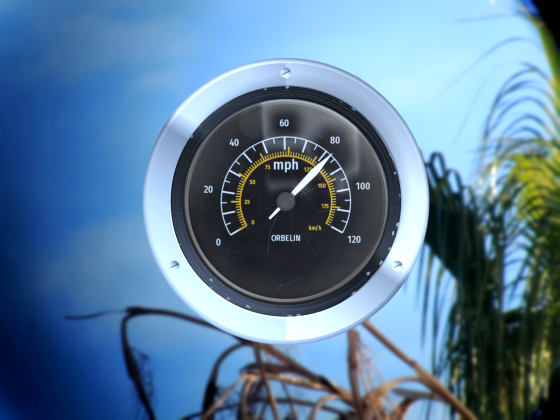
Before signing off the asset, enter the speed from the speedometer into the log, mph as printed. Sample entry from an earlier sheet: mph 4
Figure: mph 82.5
